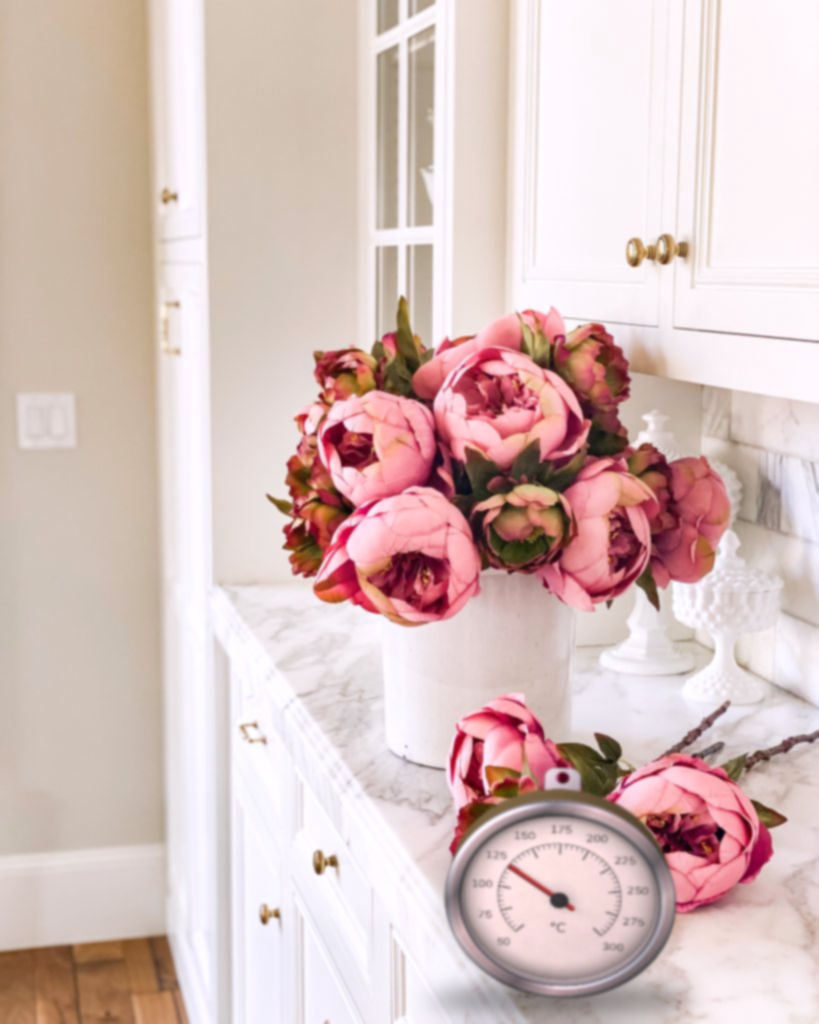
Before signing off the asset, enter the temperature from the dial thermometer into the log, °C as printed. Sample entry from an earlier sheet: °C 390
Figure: °C 125
